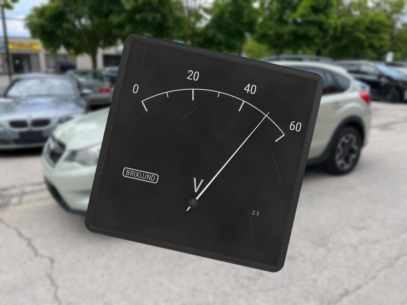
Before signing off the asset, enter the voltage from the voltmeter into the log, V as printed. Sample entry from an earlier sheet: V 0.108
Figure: V 50
